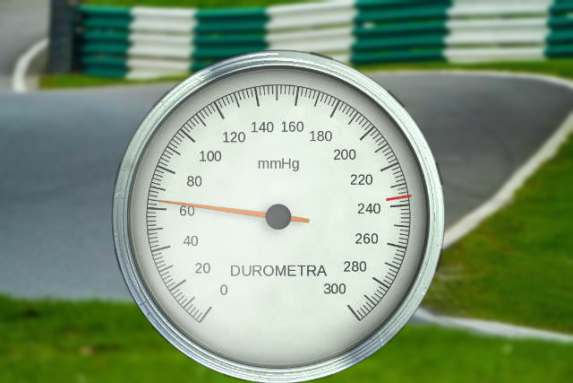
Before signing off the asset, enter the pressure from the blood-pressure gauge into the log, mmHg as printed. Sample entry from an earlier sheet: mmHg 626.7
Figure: mmHg 64
